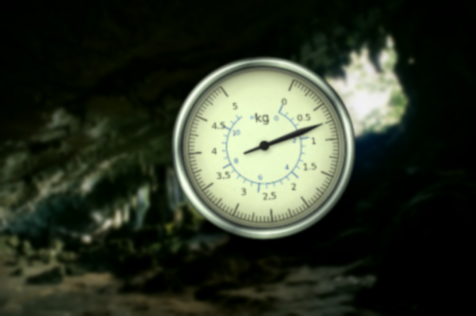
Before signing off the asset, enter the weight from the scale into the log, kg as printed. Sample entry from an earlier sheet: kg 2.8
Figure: kg 0.75
